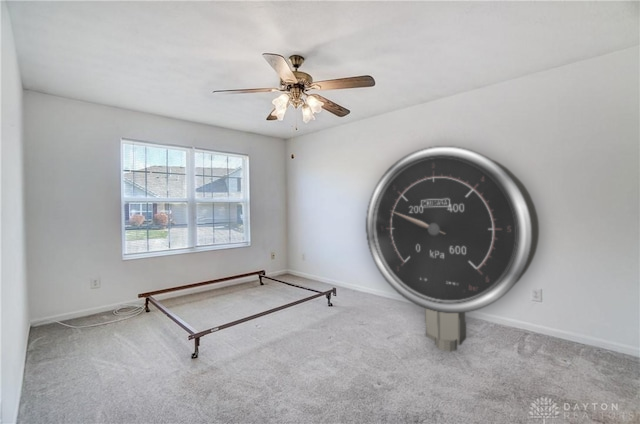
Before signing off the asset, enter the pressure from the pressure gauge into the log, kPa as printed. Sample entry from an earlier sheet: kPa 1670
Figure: kPa 150
